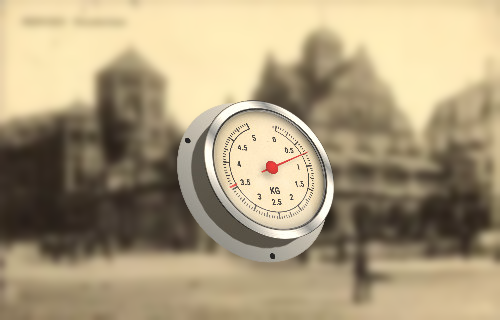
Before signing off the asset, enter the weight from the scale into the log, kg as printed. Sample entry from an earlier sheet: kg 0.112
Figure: kg 0.75
